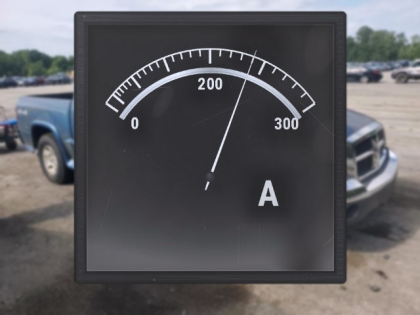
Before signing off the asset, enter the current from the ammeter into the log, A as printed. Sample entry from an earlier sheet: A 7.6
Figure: A 240
